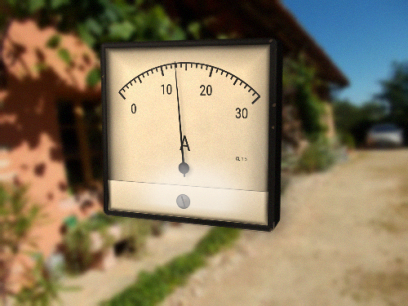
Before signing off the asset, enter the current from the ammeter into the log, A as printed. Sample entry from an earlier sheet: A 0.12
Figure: A 13
